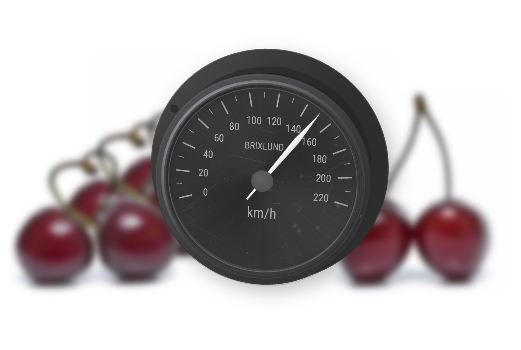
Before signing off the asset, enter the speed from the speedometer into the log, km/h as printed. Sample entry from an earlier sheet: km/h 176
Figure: km/h 150
